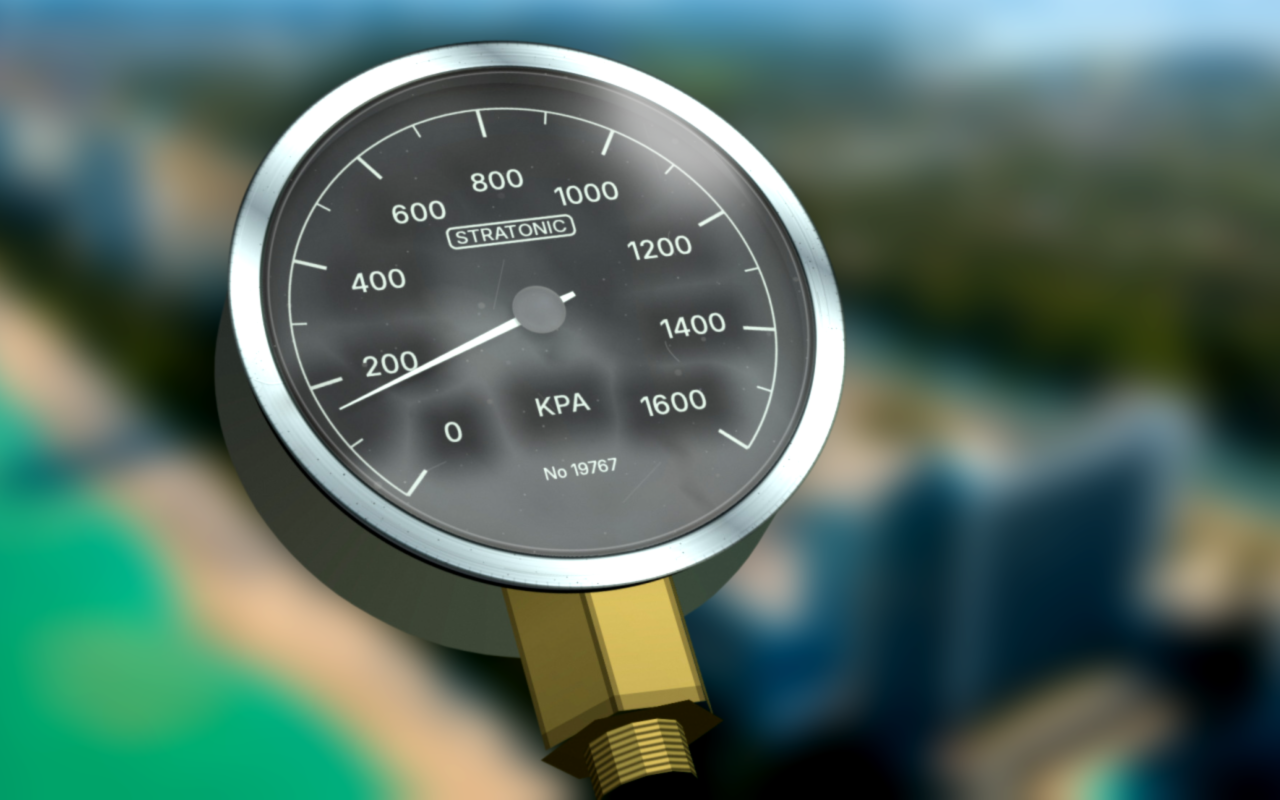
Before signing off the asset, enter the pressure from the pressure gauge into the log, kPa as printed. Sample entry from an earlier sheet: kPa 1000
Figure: kPa 150
